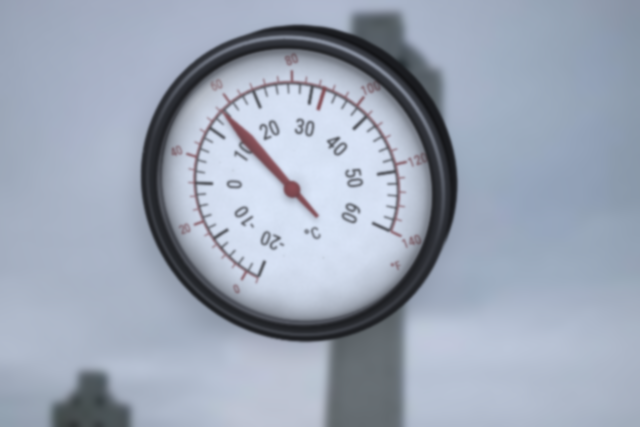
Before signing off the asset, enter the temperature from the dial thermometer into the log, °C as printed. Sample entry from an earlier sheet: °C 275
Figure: °C 14
